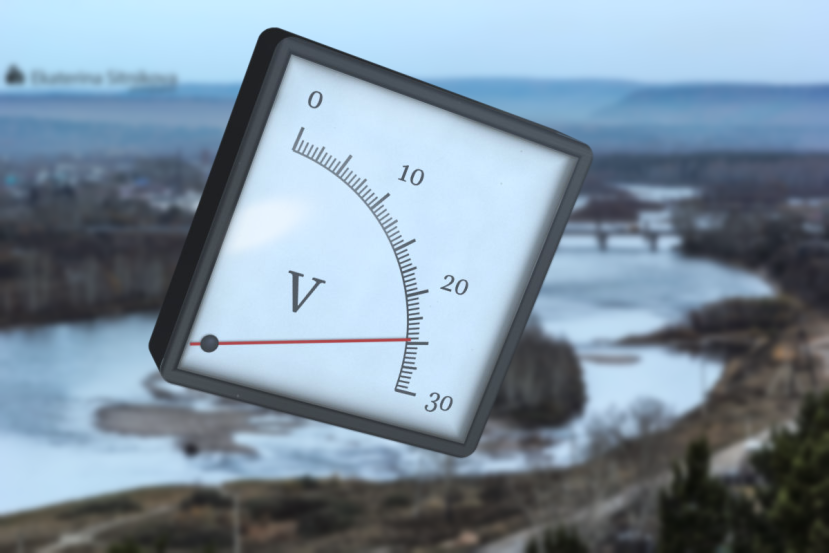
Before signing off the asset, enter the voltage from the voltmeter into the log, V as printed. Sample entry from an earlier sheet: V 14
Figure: V 24.5
